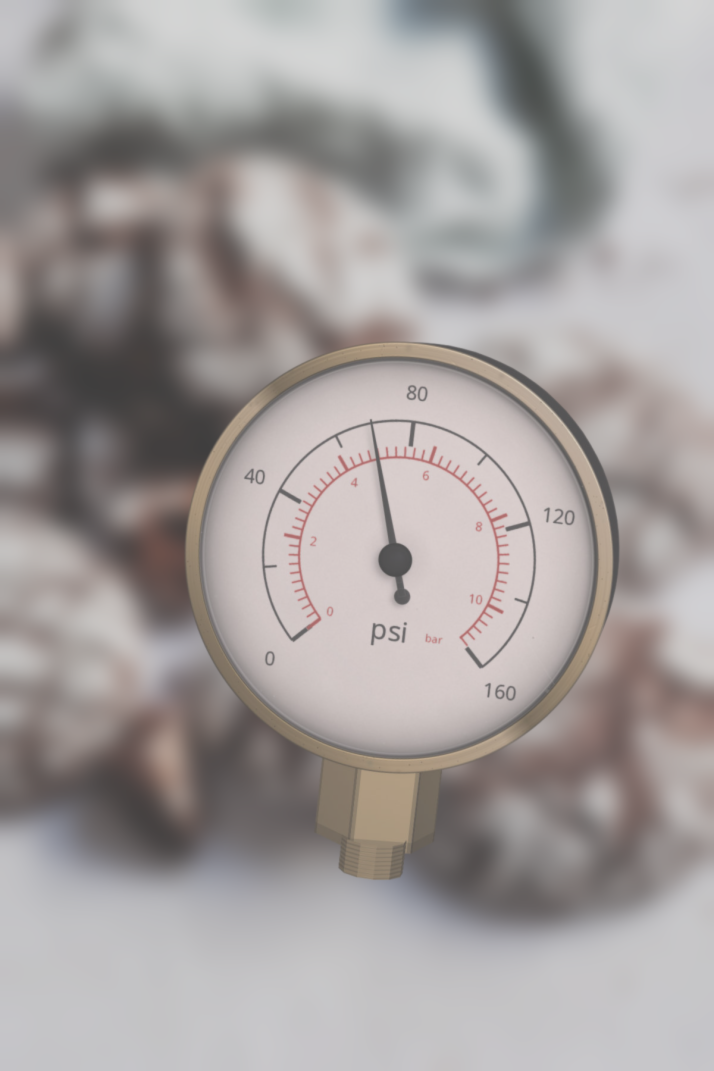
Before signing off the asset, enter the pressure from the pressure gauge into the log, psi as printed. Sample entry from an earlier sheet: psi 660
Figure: psi 70
